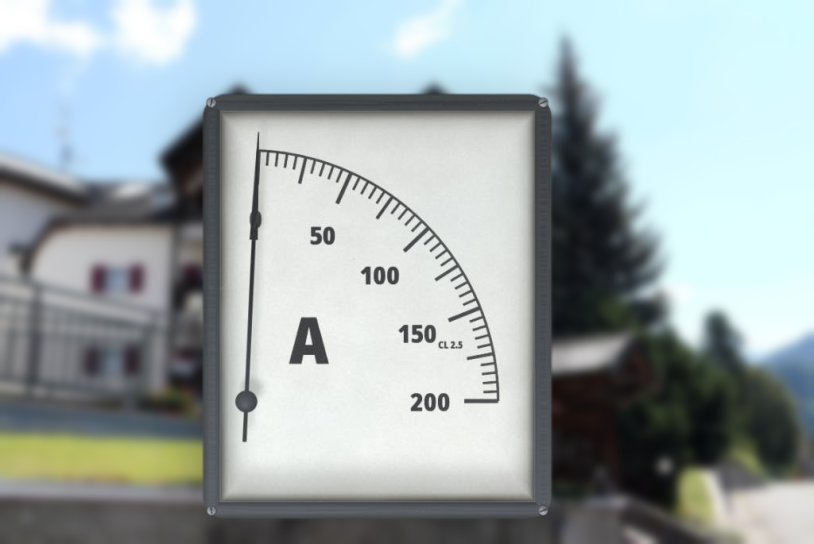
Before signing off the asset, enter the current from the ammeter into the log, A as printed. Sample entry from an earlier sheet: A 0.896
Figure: A 0
